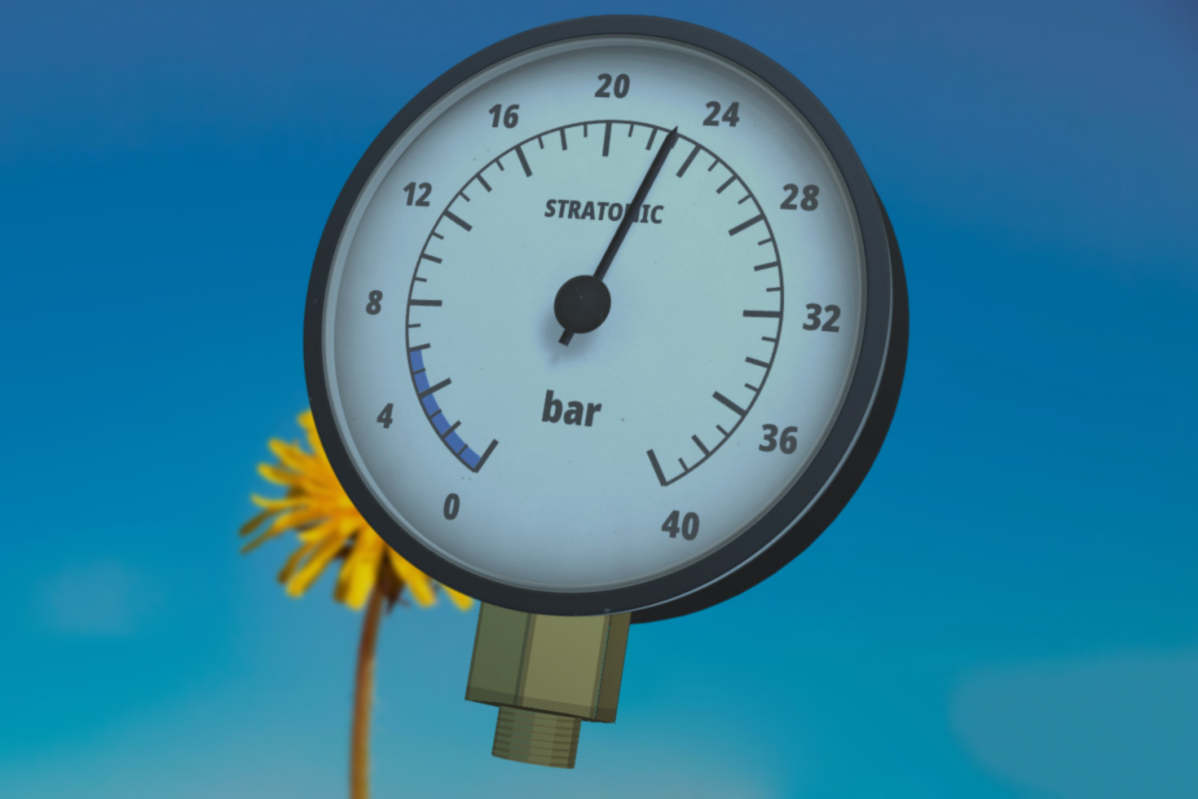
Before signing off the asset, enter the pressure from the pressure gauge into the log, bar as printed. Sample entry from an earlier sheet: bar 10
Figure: bar 23
